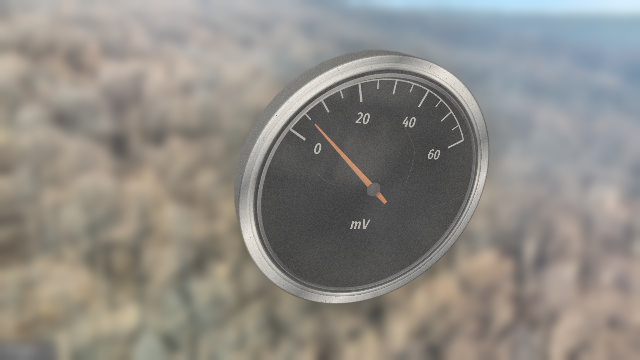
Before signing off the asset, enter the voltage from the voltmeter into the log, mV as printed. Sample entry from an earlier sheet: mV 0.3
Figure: mV 5
